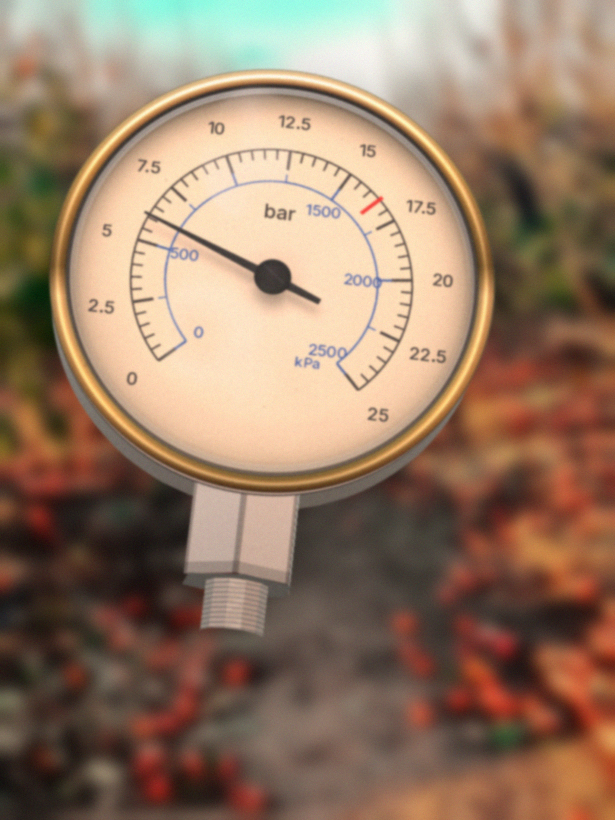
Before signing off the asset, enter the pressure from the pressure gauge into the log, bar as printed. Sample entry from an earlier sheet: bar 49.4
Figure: bar 6
